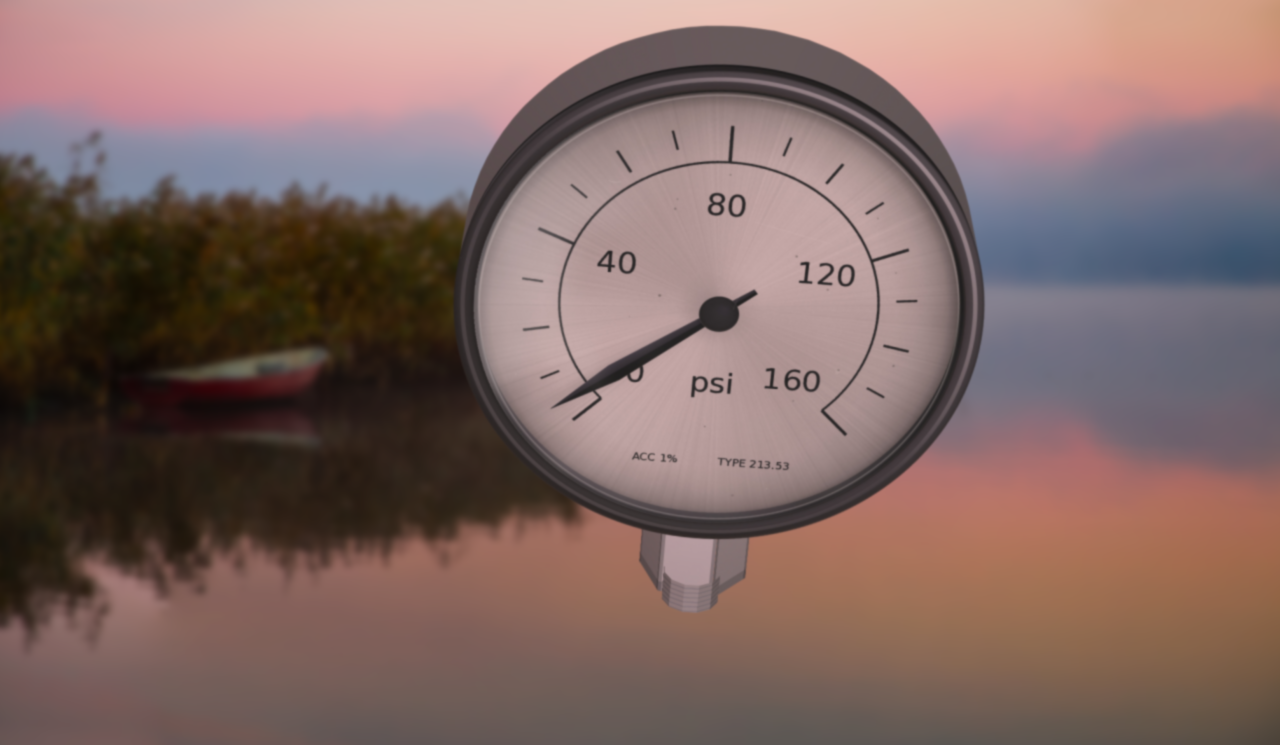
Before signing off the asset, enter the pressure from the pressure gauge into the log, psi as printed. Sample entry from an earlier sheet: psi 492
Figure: psi 5
